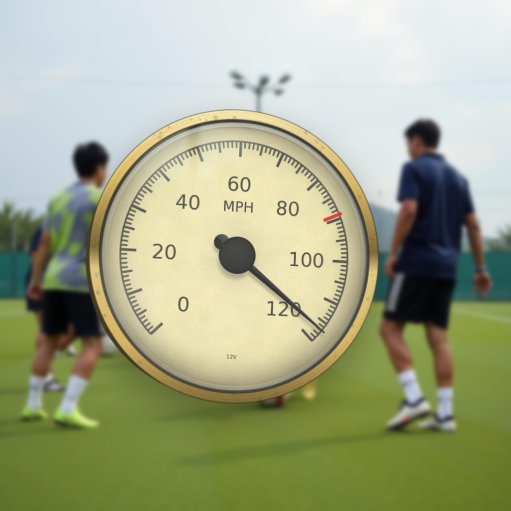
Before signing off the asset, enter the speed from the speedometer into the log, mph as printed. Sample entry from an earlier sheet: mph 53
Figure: mph 117
